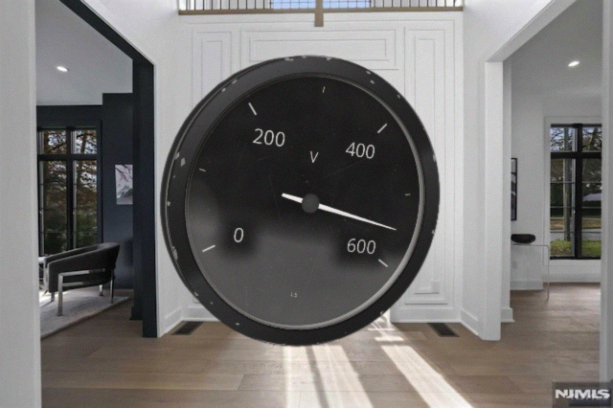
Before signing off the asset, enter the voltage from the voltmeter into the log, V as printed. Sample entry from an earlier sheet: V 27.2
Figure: V 550
